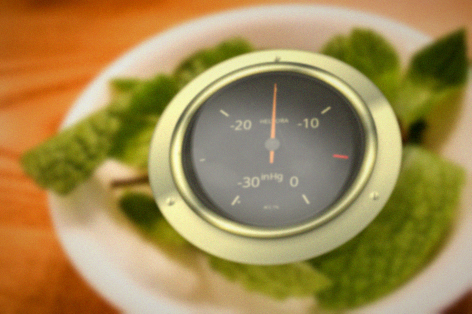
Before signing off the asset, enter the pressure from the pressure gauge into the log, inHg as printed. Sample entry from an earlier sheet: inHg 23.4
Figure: inHg -15
